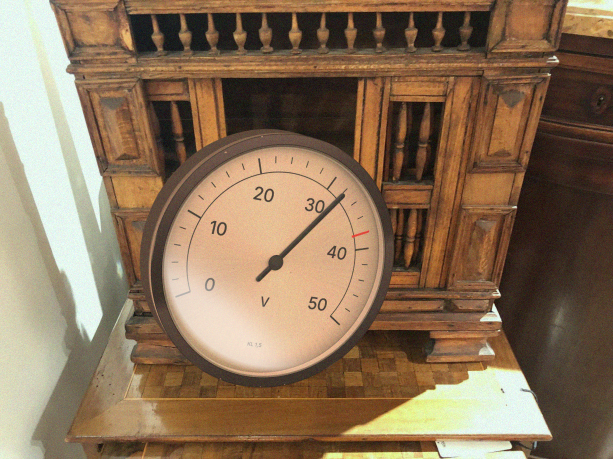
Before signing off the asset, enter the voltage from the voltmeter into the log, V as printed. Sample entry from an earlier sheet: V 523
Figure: V 32
